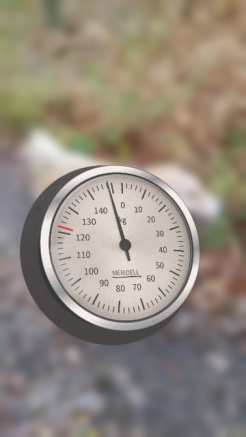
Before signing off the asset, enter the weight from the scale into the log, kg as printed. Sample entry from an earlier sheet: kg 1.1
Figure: kg 148
